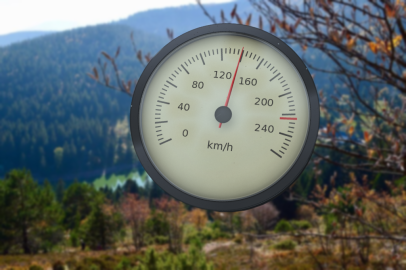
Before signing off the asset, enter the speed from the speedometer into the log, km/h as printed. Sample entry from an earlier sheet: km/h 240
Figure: km/h 140
